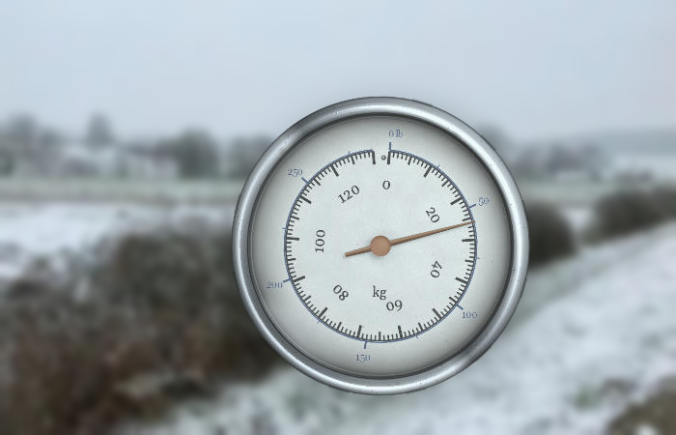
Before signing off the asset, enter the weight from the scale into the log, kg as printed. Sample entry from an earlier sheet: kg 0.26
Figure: kg 26
